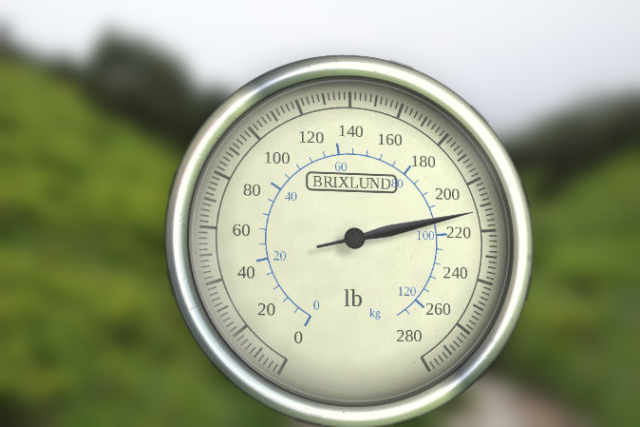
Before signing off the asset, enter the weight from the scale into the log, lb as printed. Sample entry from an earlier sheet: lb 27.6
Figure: lb 212
